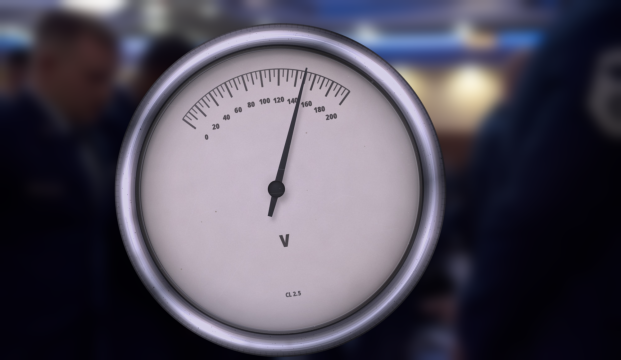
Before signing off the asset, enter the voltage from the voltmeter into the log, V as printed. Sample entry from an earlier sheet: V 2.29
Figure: V 150
